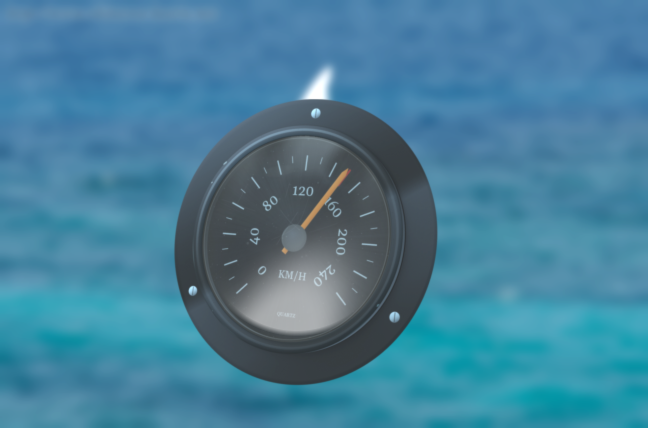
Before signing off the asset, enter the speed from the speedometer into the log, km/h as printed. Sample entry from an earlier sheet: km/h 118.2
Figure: km/h 150
